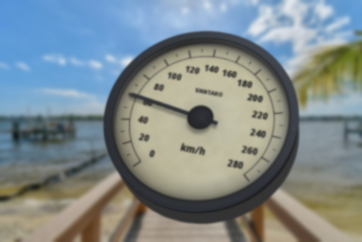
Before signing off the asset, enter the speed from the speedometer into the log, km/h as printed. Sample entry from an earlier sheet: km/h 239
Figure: km/h 60
